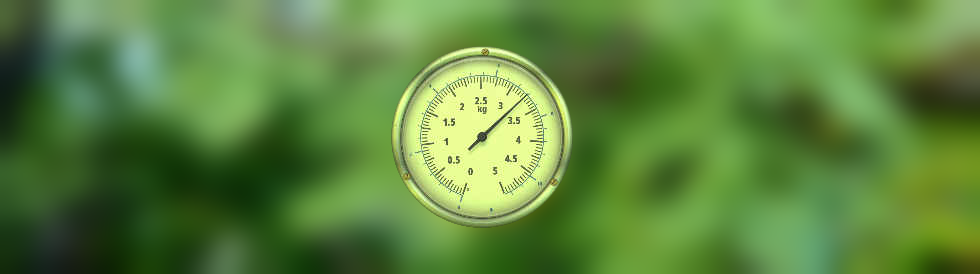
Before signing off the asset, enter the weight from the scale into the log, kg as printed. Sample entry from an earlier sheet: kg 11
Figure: kg 3.25
